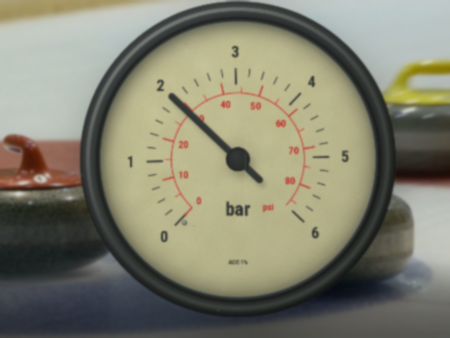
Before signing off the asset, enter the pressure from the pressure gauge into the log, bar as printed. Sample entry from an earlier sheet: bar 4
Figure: bar 2
